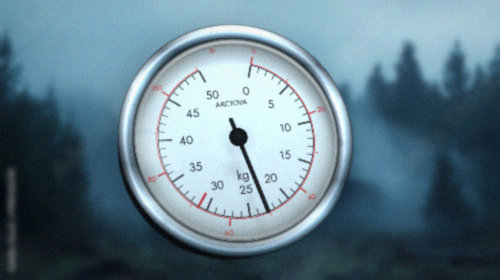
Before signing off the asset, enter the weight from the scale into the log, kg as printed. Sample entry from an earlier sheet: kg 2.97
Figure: kg 23
